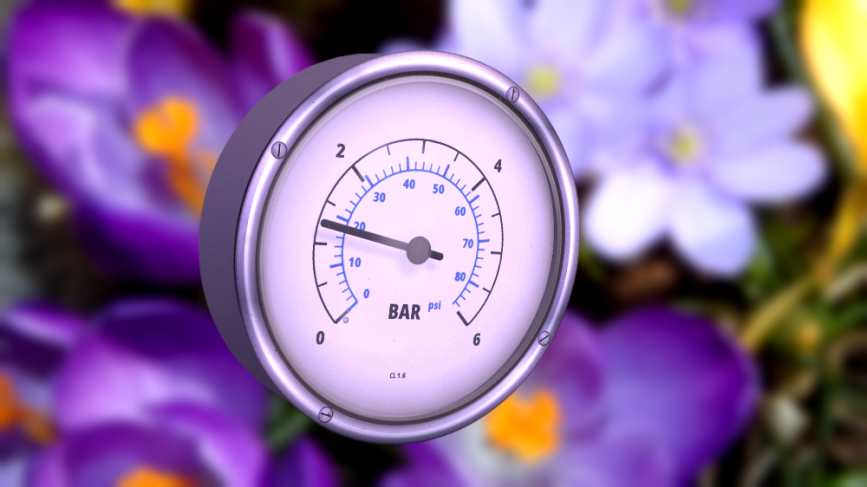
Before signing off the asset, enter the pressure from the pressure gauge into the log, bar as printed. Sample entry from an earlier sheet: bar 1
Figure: bar 1.25
